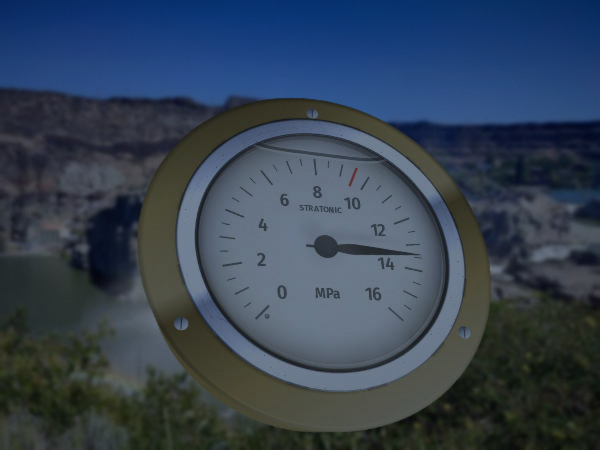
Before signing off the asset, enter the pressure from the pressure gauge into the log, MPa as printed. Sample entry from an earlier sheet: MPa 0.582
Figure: MPa 13.5
